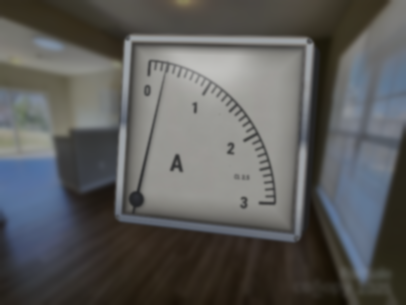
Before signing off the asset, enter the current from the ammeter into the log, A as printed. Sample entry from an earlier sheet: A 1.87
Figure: A 0.3
